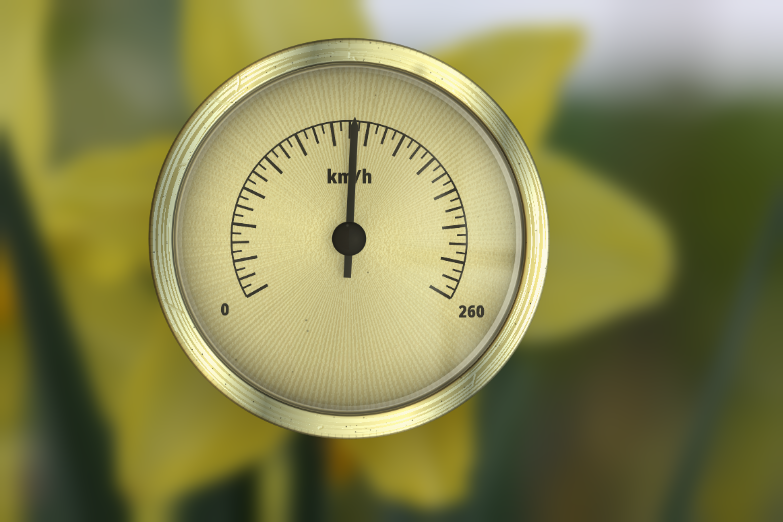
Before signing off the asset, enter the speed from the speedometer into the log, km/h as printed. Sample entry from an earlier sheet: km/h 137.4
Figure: km/h 132.5
